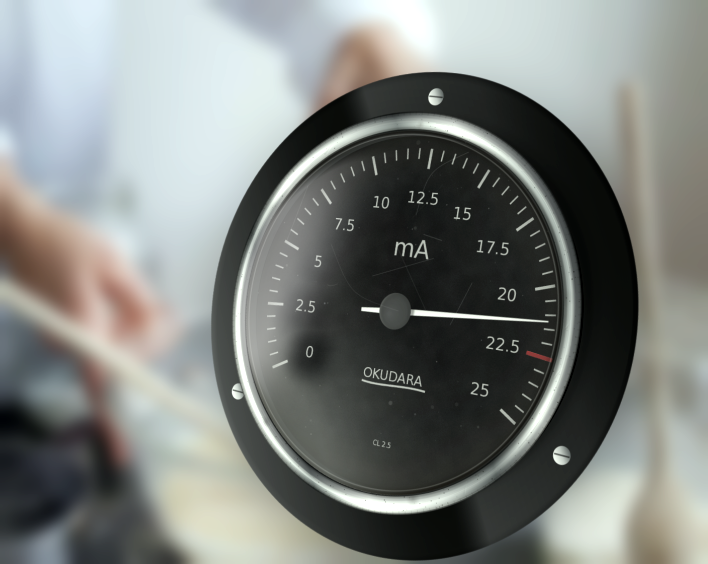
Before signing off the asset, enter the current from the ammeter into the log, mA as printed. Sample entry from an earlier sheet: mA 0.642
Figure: mA 21.25
